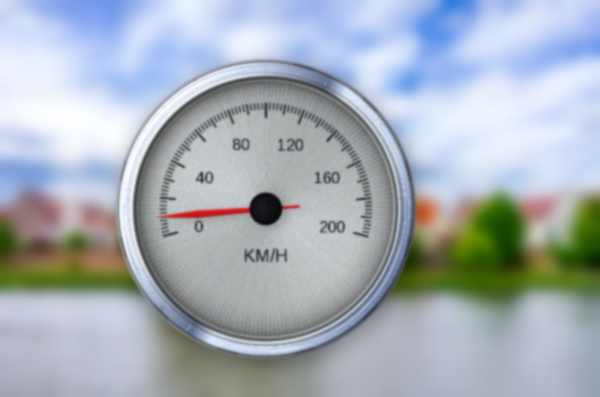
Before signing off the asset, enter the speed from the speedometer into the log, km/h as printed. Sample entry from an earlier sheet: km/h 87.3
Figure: km/h 10
